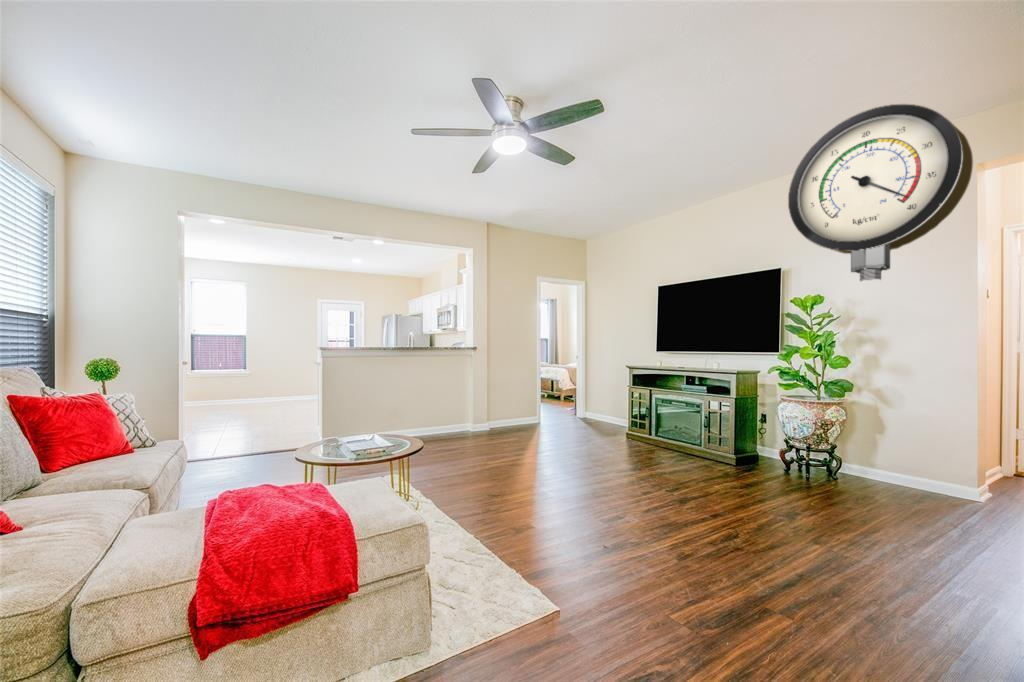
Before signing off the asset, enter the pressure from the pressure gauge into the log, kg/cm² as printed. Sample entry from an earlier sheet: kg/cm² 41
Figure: kg/cm² 39
